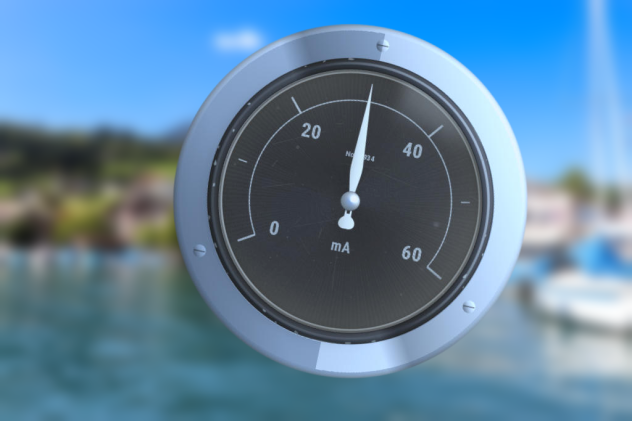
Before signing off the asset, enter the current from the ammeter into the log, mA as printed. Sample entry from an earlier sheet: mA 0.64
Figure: mA 30
